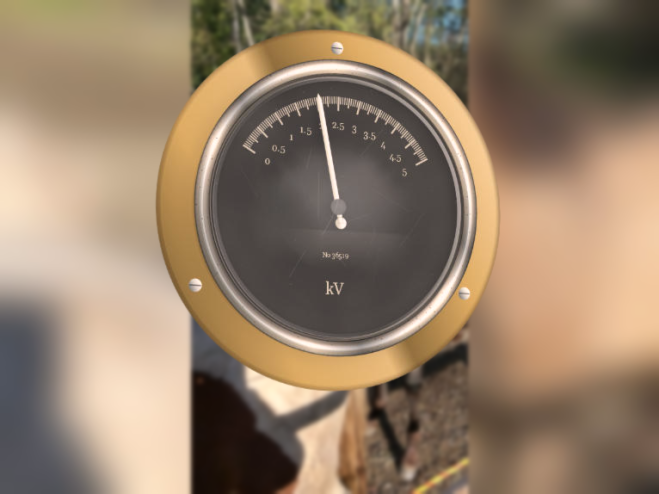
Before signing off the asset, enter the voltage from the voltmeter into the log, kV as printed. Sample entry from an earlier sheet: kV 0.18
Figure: kV 2
